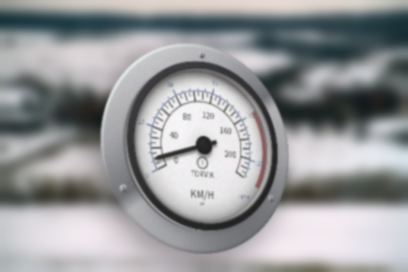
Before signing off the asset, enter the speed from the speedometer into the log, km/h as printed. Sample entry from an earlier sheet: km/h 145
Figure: km/h 10
